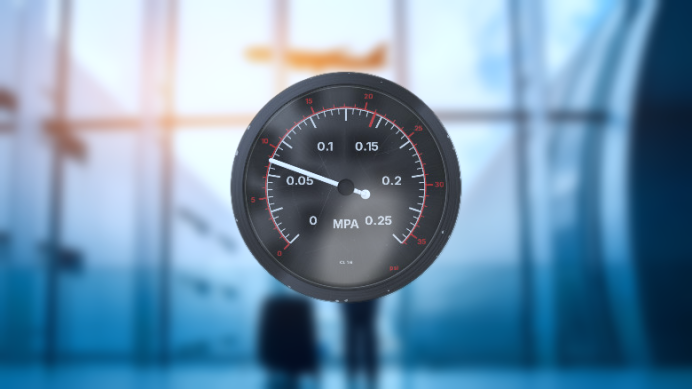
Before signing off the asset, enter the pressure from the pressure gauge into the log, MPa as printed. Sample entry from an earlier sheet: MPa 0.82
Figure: MPa 0.06
